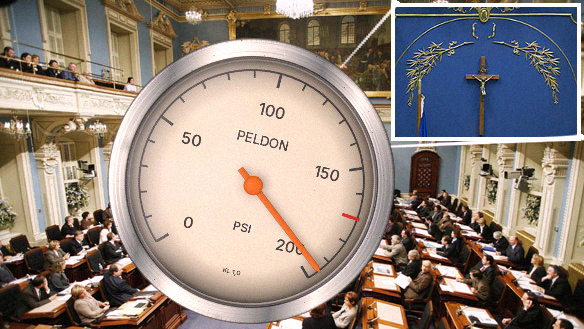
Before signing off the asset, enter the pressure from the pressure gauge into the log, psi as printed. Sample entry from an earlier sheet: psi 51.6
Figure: psi 195
